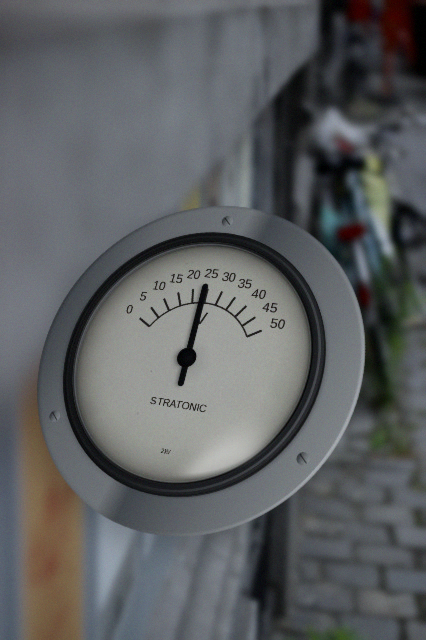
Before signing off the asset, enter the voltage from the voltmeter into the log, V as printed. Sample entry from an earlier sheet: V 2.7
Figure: V 25
